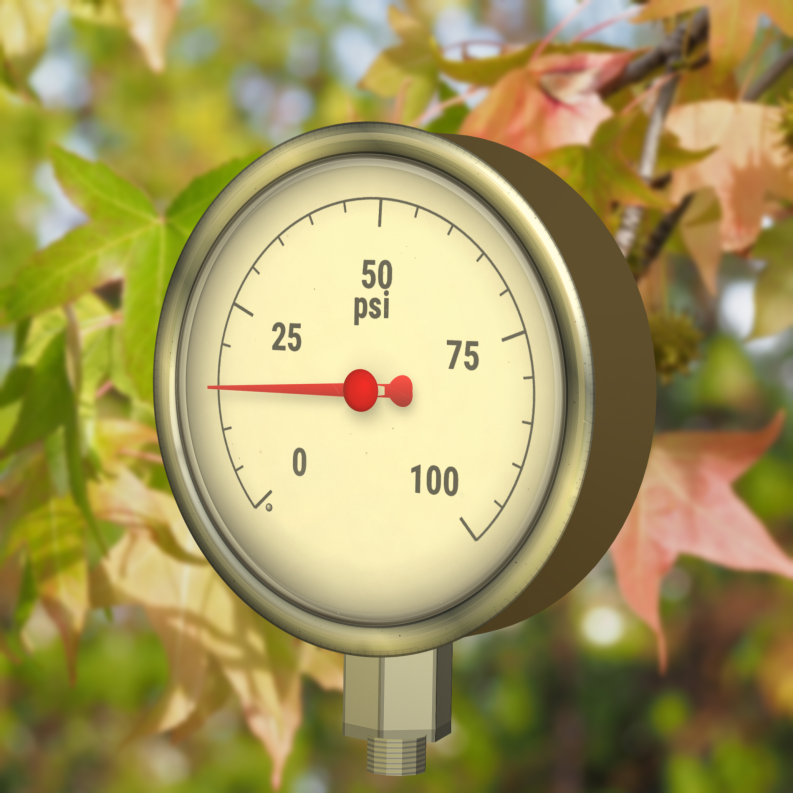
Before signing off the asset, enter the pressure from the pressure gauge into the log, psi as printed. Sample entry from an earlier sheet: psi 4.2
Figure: psi 15
